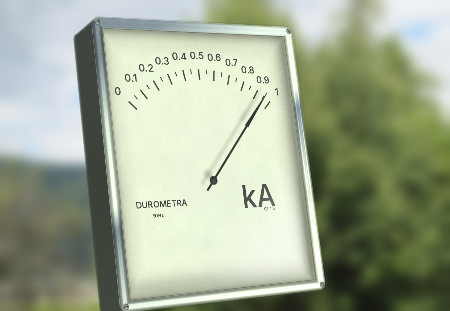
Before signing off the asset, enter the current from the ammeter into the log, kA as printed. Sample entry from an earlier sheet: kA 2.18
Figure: kA 0.95
